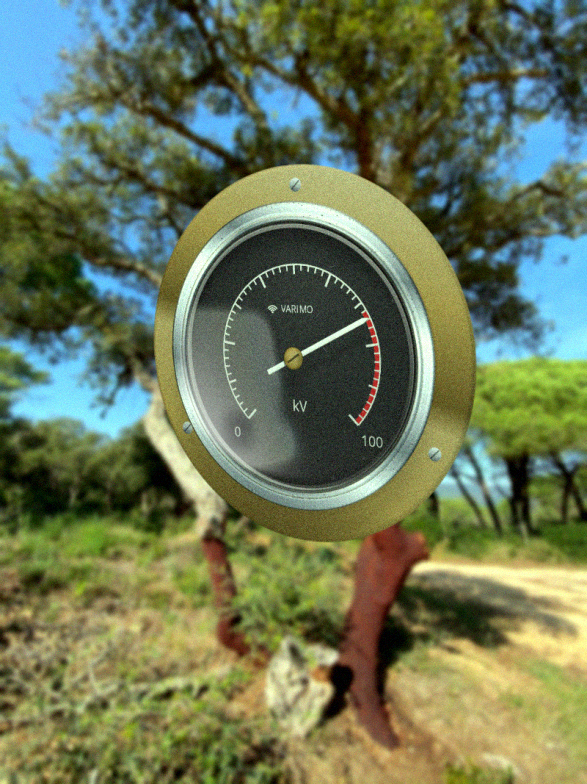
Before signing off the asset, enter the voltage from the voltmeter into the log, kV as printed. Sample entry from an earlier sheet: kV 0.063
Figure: kV 74
